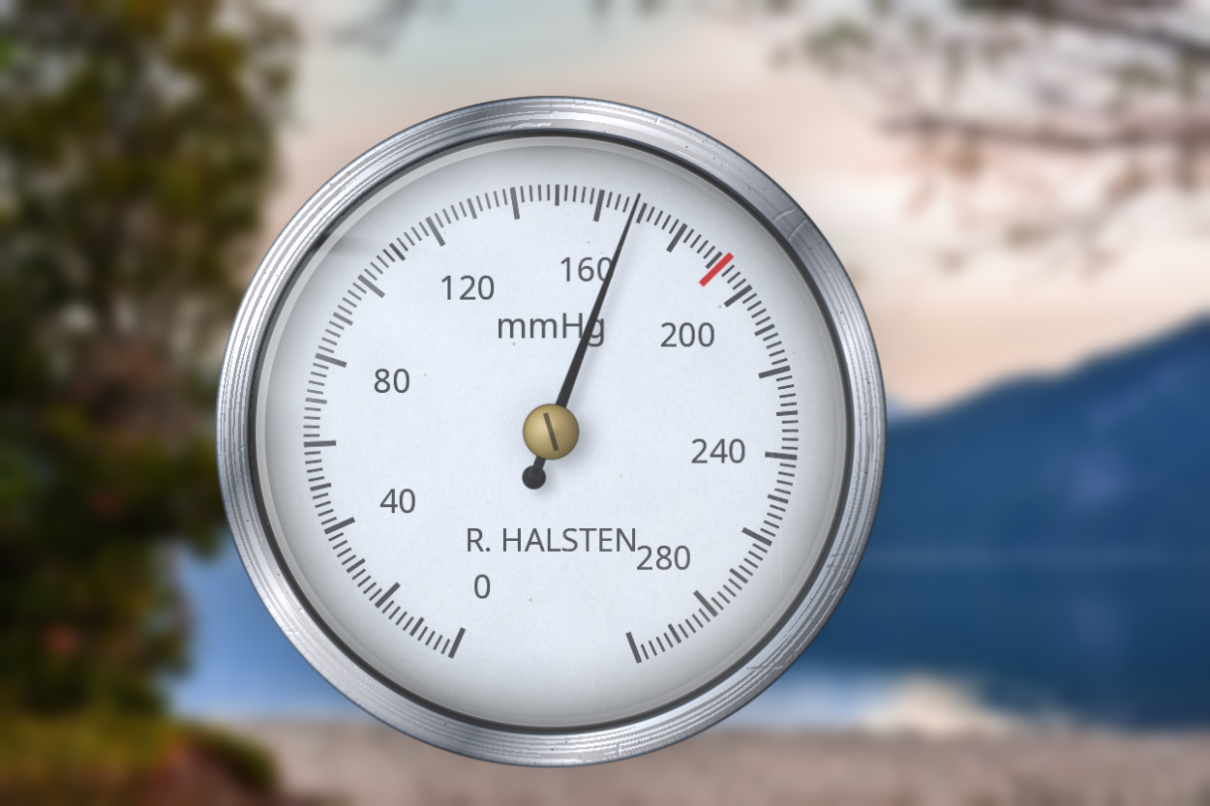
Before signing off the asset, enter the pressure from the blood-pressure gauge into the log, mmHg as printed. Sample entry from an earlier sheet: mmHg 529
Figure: mmHg 168
